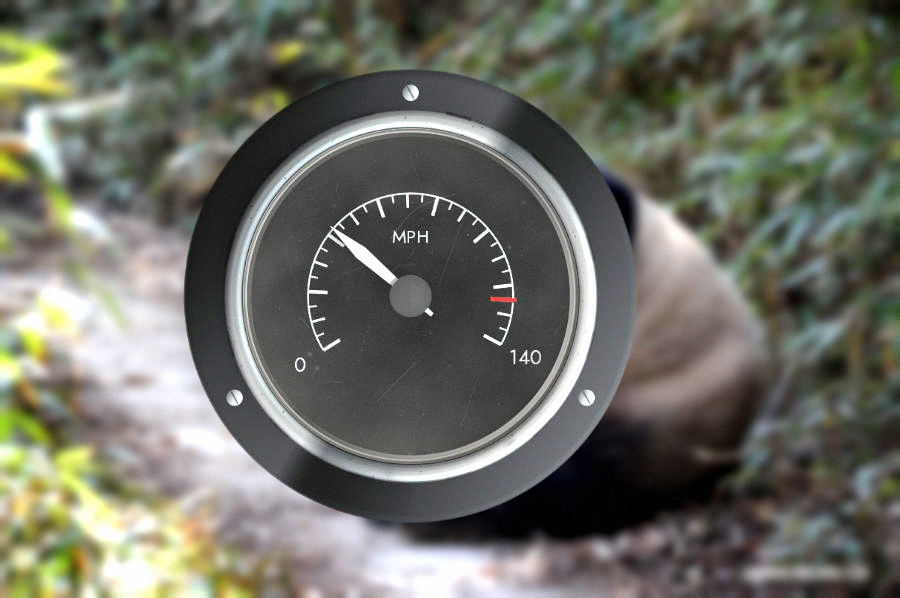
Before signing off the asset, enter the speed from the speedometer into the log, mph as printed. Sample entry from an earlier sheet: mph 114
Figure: mph 42.5
